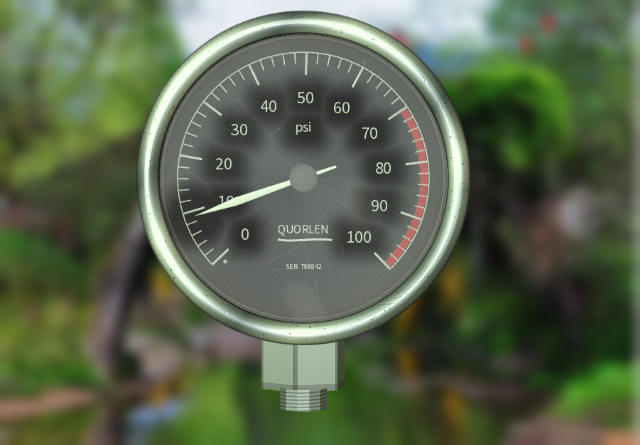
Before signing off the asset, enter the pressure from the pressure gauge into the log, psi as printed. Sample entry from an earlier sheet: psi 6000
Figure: psi 9
